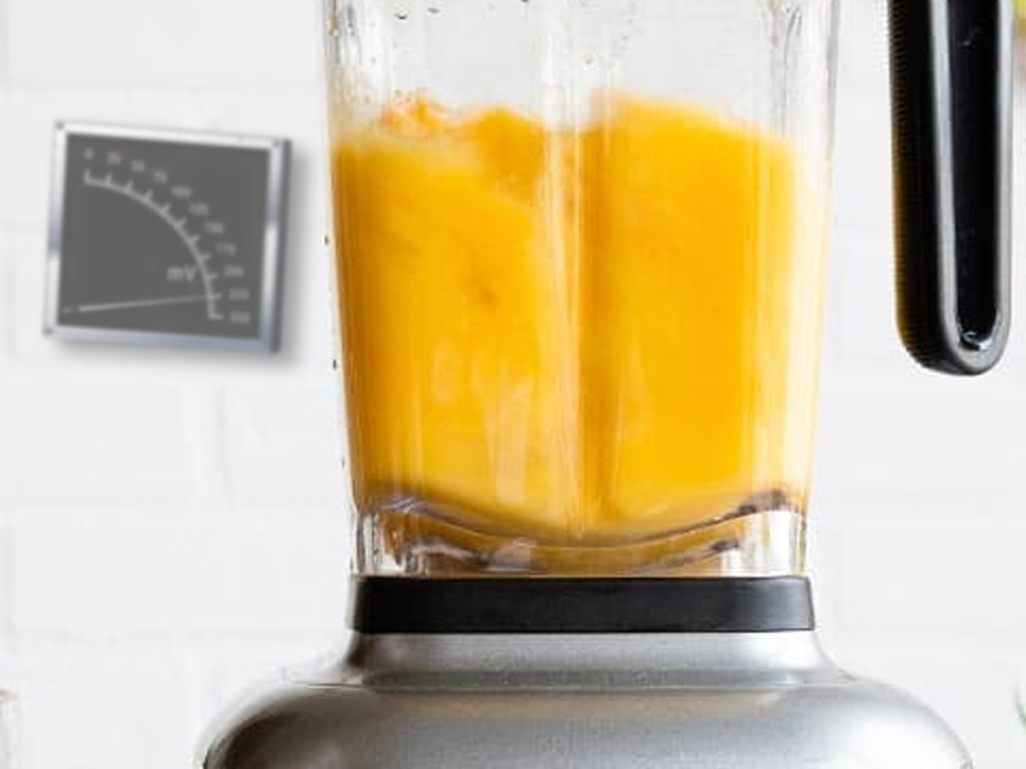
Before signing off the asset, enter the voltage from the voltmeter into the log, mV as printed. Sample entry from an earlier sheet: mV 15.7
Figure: mV 225
